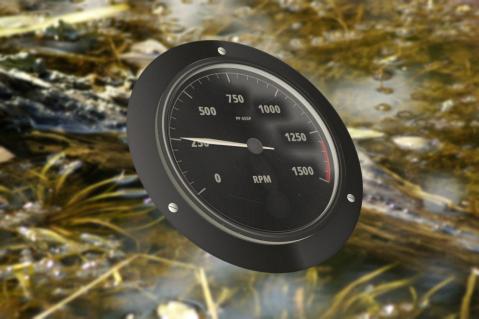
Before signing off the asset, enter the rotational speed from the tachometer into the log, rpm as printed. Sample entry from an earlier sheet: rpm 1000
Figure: rpm 250
